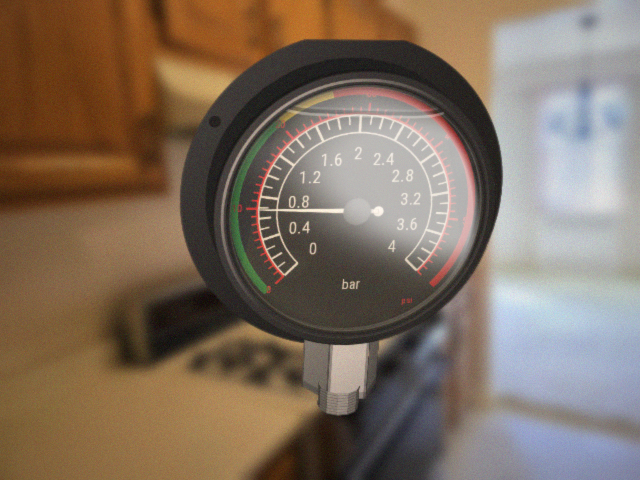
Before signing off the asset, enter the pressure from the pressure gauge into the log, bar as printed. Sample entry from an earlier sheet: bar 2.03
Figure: bar 0.7
